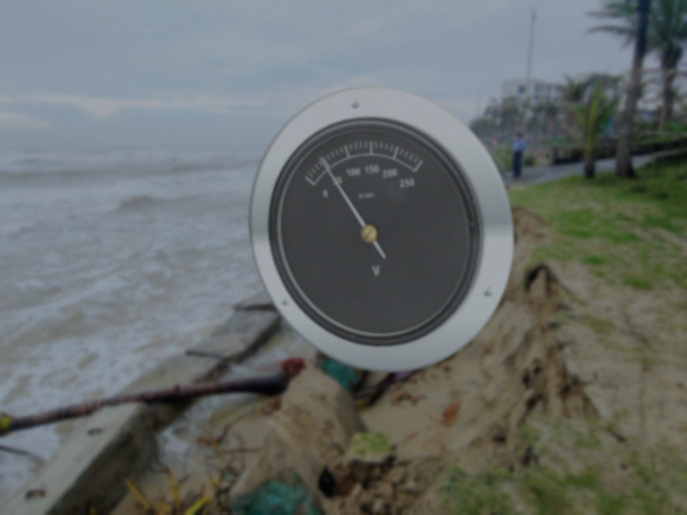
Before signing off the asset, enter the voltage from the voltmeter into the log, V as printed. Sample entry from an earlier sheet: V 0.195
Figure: V 50
